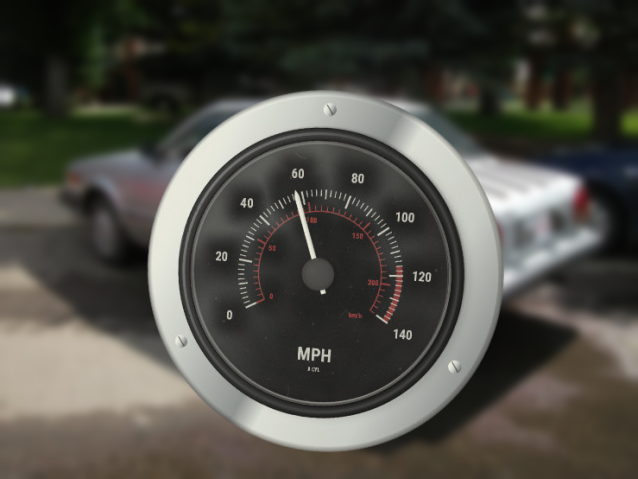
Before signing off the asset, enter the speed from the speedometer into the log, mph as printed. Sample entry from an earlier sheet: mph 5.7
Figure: mph 58
